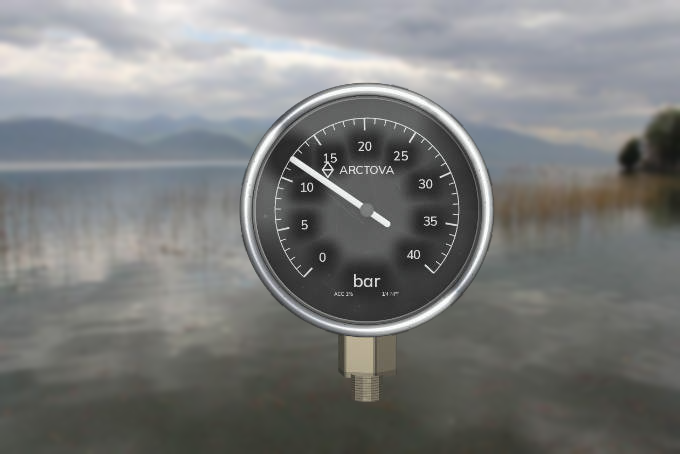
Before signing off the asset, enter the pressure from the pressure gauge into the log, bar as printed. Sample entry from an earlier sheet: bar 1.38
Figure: bar 12
